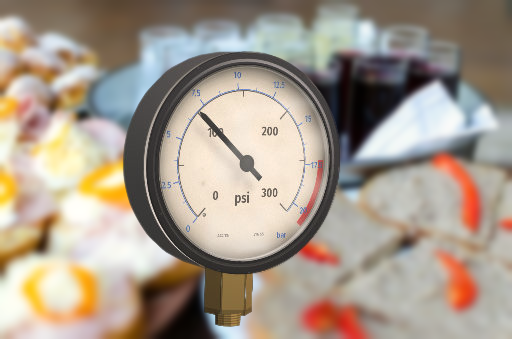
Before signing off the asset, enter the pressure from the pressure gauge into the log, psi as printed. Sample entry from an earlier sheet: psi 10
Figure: psi 100
